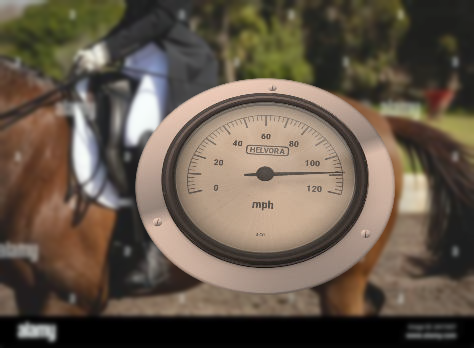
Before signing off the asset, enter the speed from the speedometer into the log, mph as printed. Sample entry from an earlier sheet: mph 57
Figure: mph 110
